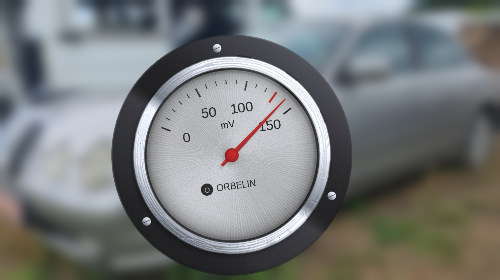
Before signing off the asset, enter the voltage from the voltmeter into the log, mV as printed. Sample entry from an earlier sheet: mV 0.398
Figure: mV 140
